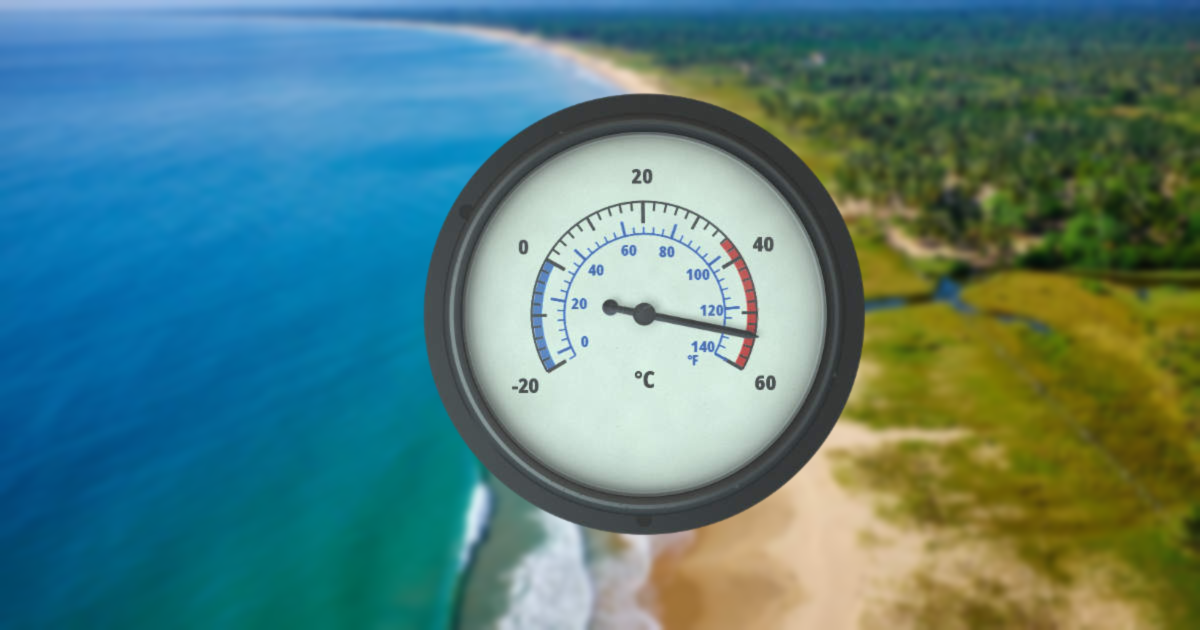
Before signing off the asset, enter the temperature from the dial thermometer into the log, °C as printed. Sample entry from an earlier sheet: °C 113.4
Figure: °C 54
